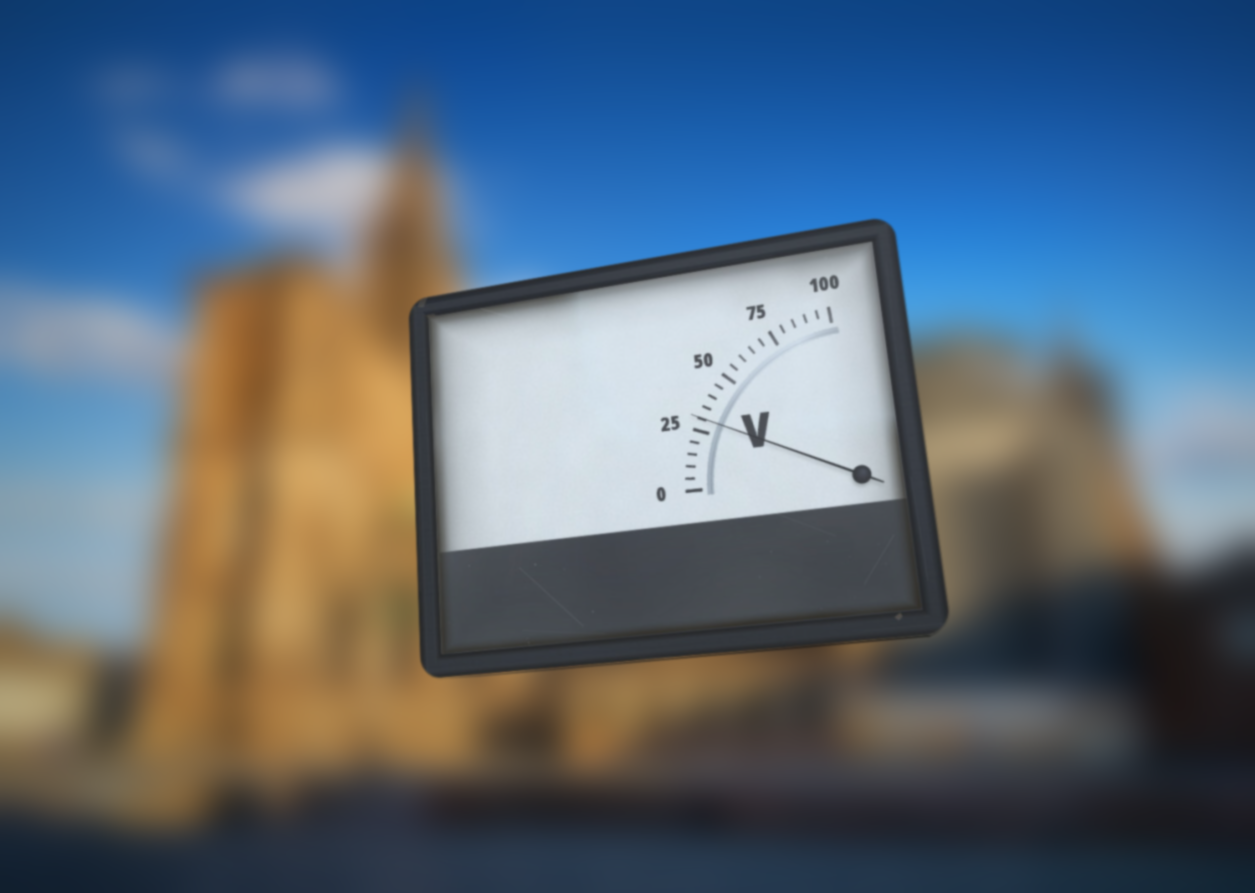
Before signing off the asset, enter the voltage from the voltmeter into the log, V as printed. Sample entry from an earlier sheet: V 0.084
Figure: V 30
